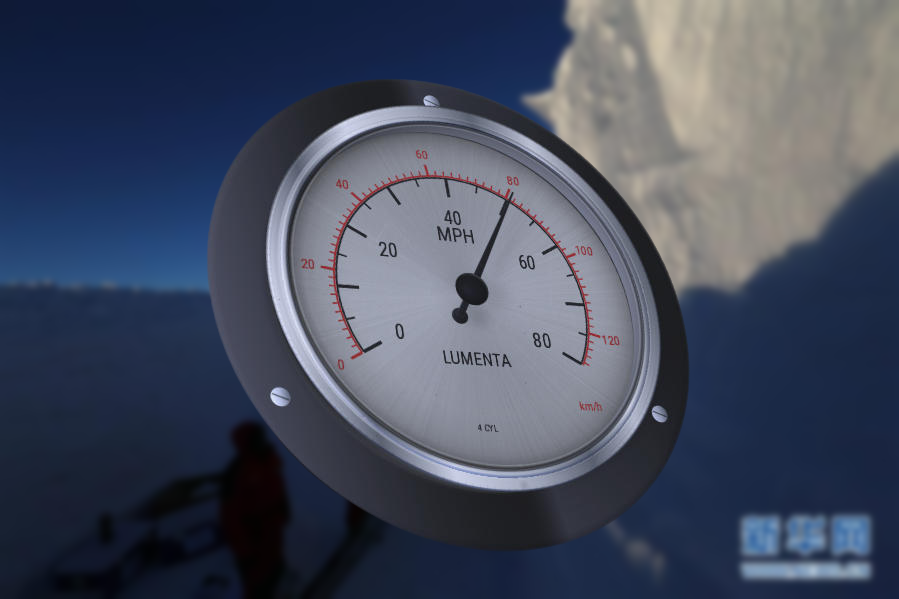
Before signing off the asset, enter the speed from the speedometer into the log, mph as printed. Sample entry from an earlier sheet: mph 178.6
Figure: mph 50
